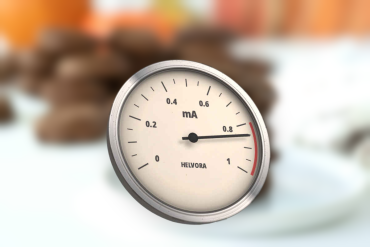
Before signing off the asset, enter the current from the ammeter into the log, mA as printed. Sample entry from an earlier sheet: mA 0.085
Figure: mA 0.85
